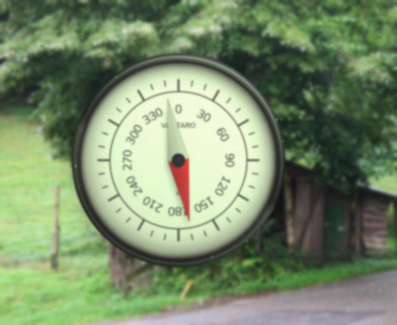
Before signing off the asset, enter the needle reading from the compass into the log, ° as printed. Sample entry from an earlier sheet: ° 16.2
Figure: ° 170
